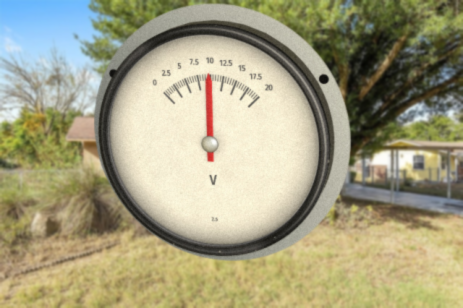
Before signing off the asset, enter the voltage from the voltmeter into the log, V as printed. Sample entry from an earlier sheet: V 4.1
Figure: V 10
